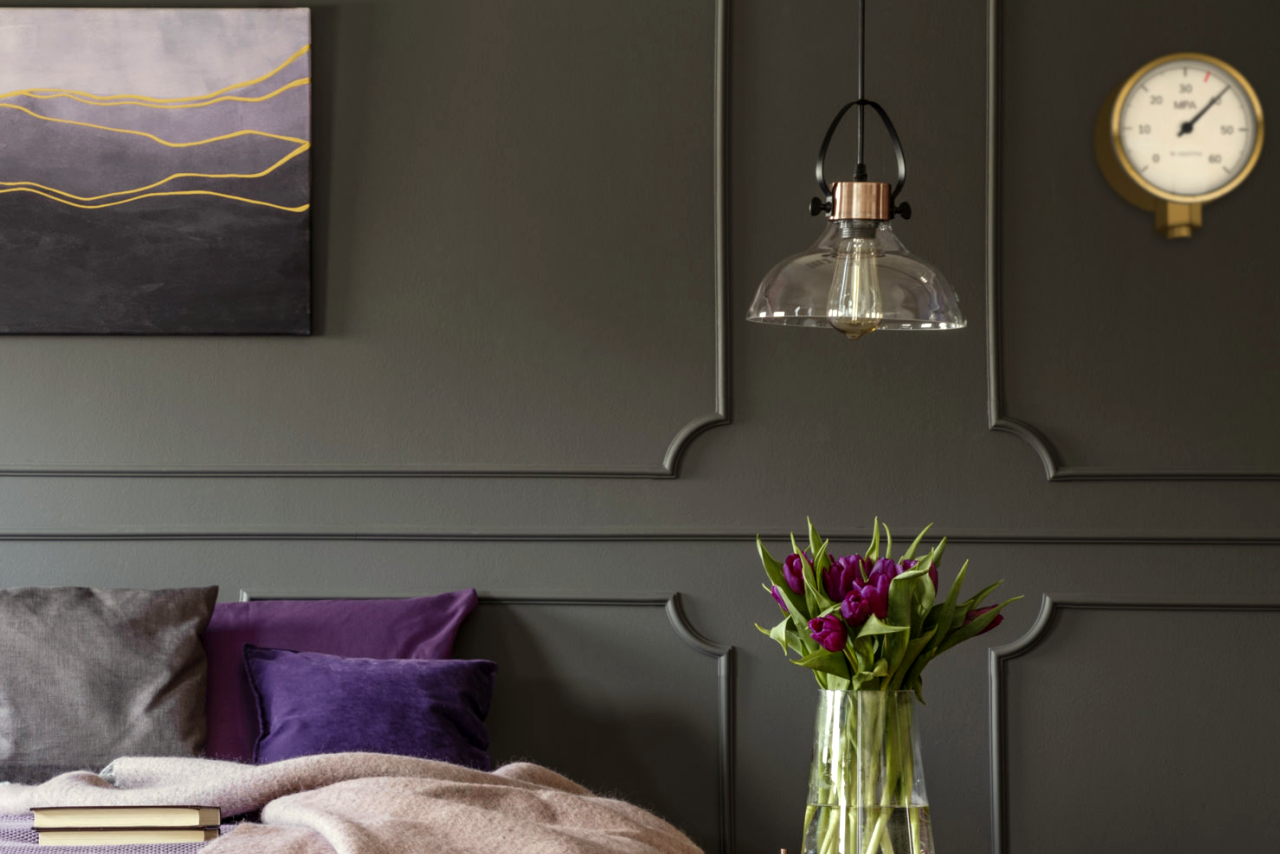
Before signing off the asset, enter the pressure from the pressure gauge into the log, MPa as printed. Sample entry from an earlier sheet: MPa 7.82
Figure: MPa 40
